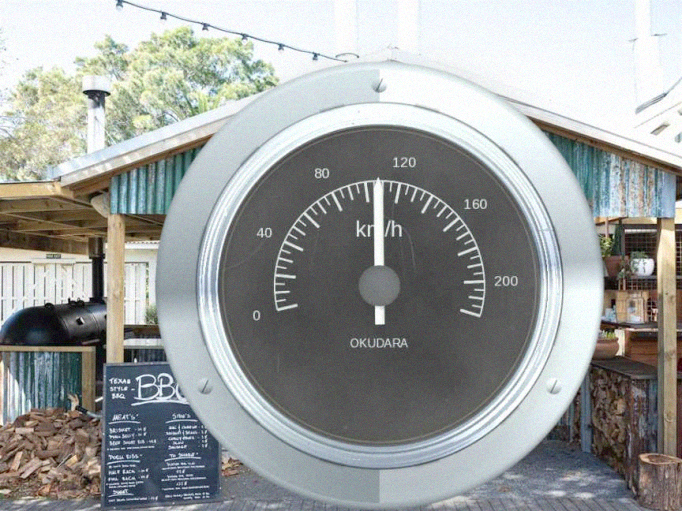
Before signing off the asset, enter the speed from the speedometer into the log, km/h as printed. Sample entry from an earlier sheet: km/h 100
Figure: km/h 107.5
